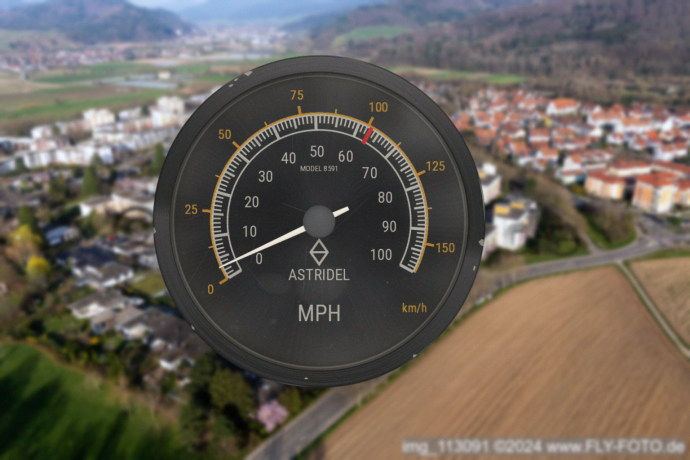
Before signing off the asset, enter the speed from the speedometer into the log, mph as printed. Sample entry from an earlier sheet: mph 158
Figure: mph 3
